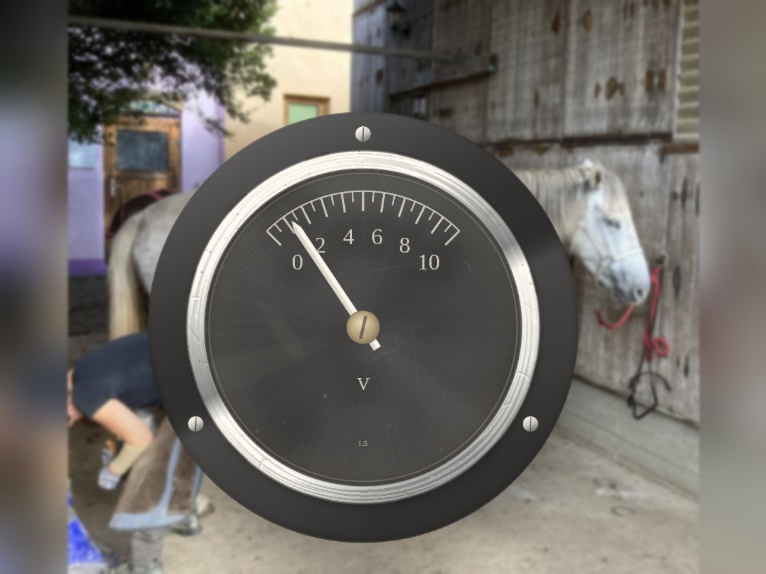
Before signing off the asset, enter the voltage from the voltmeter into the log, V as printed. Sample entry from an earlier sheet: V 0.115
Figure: V 1.25
